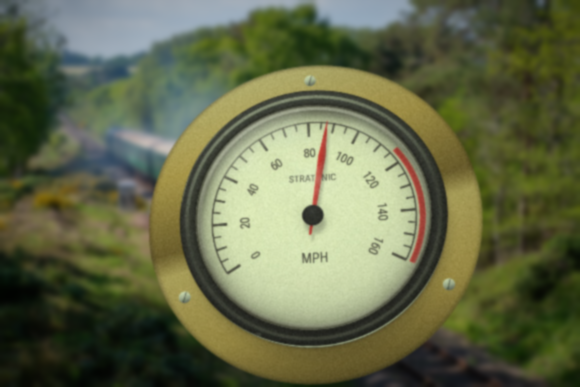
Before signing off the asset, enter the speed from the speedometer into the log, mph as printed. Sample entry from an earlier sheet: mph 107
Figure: mph 87.5
